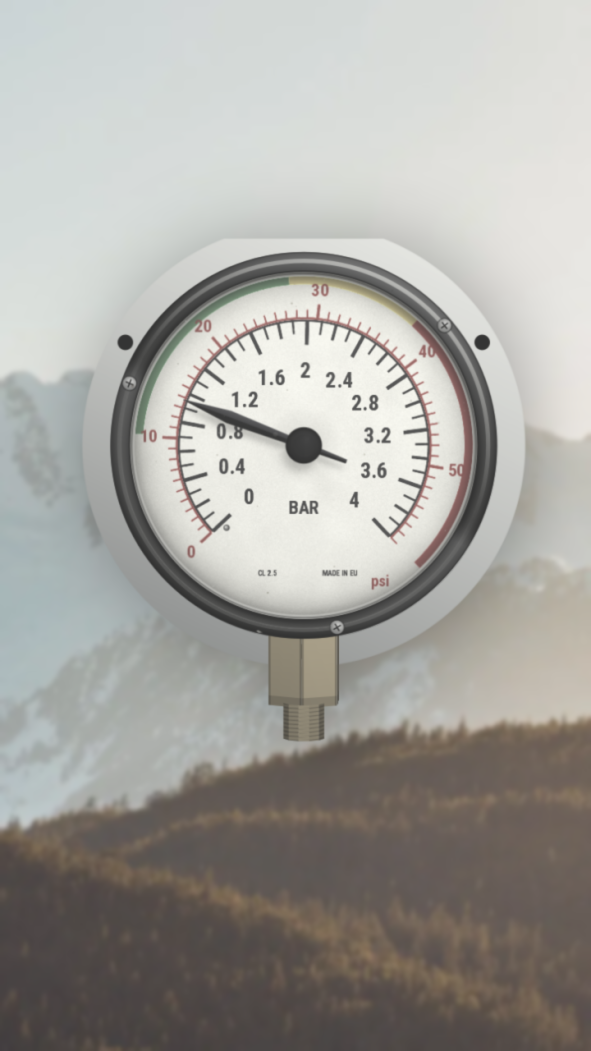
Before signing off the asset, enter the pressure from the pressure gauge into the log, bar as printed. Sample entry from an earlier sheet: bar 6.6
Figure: bar 0.95
